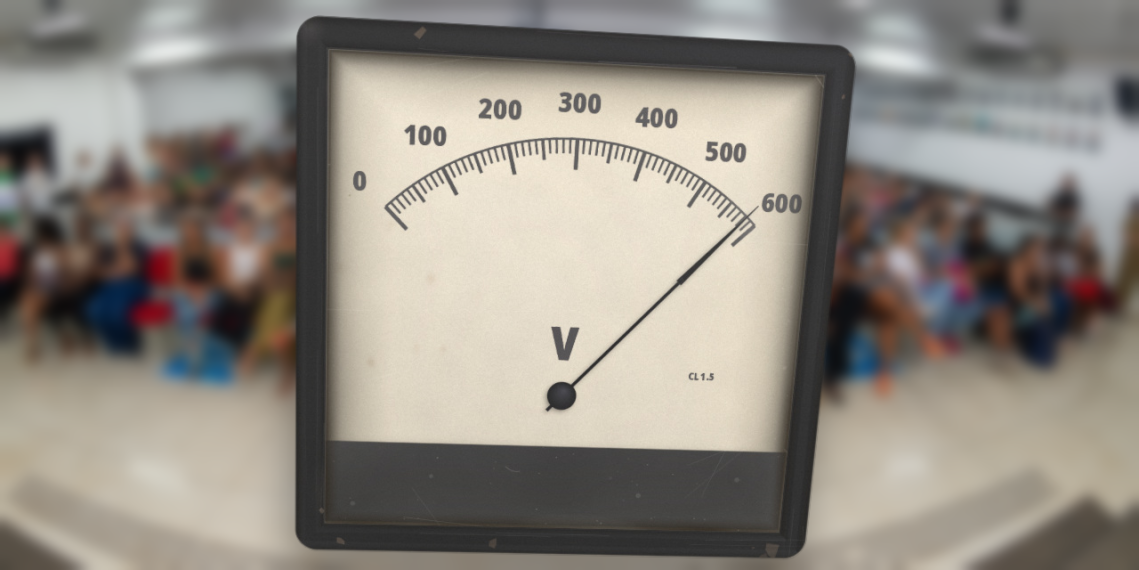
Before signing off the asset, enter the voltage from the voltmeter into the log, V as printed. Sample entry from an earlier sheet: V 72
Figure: V 580
